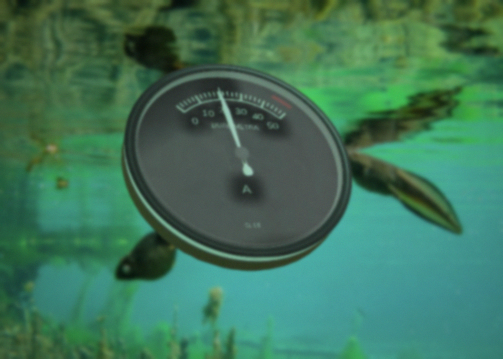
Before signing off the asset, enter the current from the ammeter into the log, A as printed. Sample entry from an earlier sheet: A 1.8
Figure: A 20
